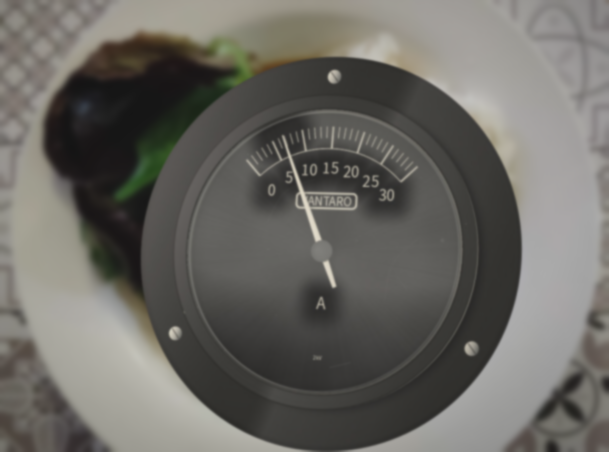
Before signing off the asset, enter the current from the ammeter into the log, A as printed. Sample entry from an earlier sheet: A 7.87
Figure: A 7
